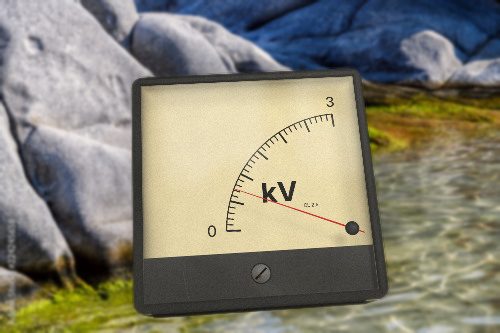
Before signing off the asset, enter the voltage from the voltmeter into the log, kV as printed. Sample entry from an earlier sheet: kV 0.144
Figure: kV 0.7
